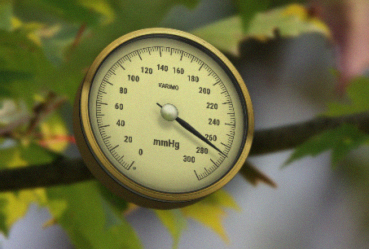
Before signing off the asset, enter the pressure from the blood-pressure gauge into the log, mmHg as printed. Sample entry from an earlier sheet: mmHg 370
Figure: mmHg 270
